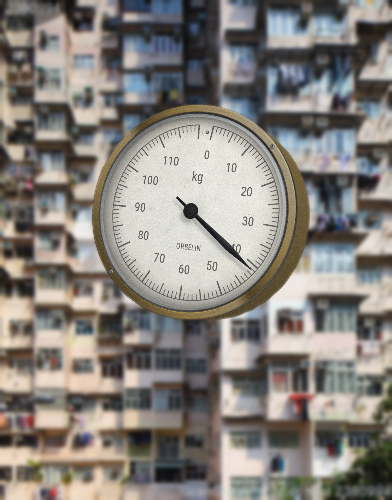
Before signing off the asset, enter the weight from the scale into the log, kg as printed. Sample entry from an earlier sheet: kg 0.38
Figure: kg 41
